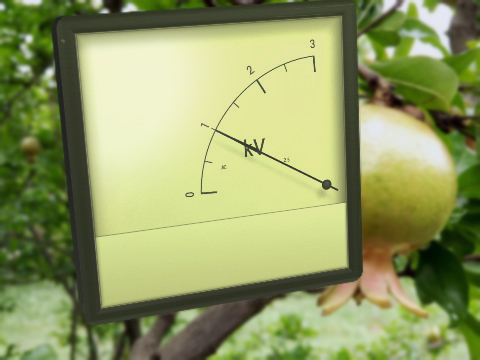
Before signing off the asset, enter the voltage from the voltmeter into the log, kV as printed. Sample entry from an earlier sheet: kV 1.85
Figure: kV 1
